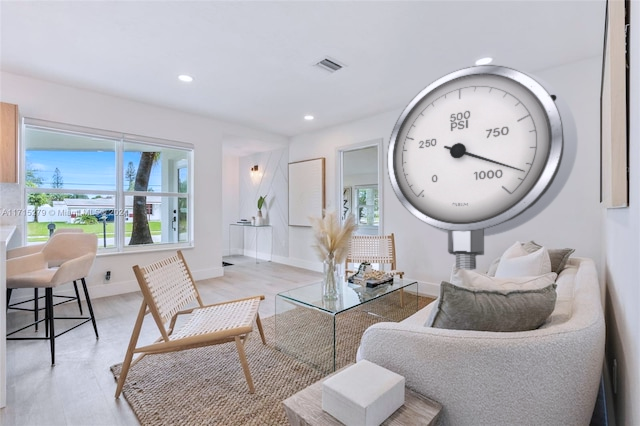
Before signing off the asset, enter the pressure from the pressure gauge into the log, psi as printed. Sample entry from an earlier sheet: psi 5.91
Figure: psi 925
